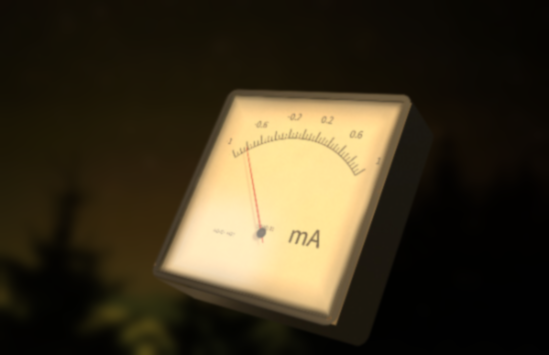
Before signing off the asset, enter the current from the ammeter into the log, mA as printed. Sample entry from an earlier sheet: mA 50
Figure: mA -0.8
